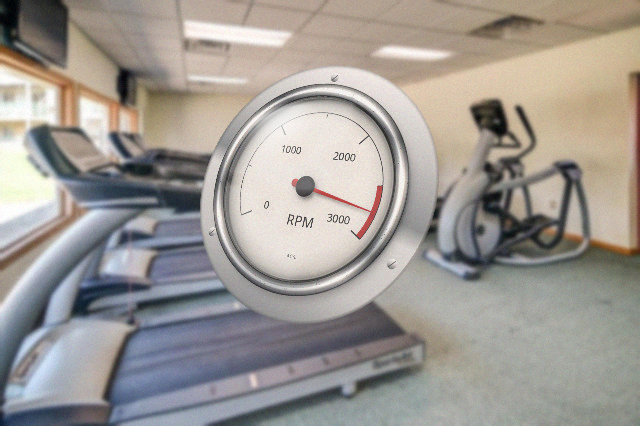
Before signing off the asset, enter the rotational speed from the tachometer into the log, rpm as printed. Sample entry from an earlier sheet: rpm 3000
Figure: rpm 2750
